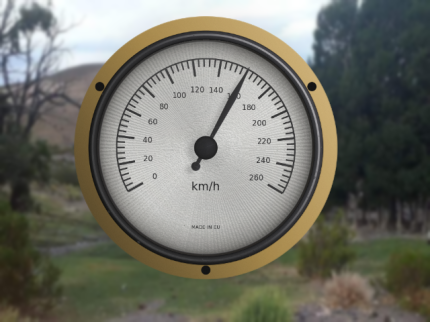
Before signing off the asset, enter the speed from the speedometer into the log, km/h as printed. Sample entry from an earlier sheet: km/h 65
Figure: km/h 160
